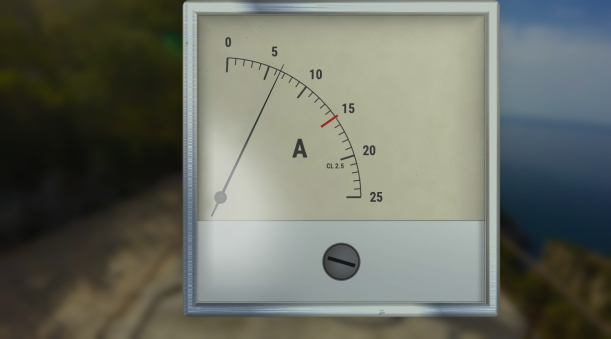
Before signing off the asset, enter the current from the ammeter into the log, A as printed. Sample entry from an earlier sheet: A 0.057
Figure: A 6.5
